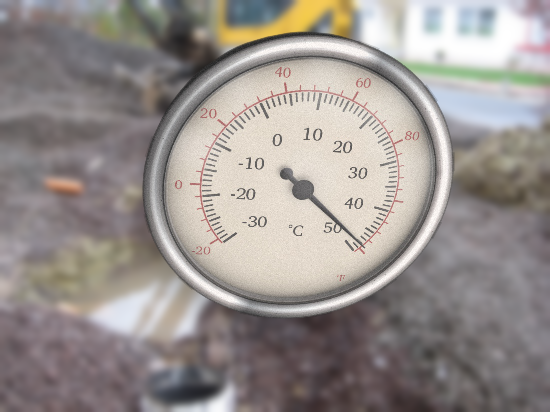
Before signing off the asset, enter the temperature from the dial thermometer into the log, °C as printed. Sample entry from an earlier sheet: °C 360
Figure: °C 48
